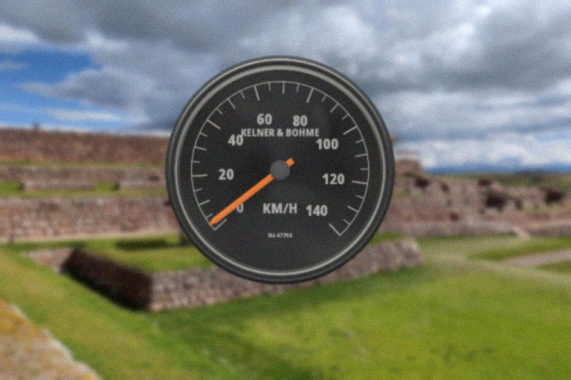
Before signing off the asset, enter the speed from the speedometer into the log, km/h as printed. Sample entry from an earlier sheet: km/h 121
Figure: km/h 2.5
